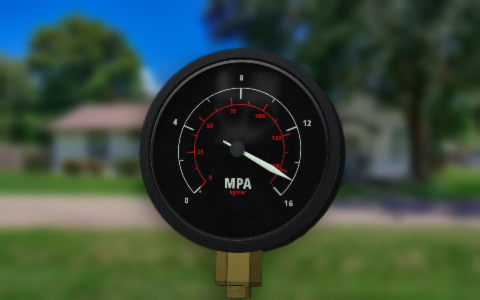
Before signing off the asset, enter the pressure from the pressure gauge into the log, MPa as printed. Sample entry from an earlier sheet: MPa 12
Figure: MPa 15
